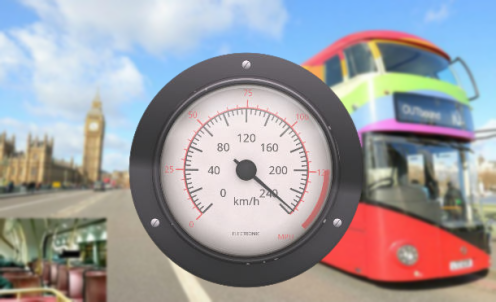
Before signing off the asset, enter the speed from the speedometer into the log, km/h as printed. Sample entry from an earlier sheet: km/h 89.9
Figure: km/h 236
